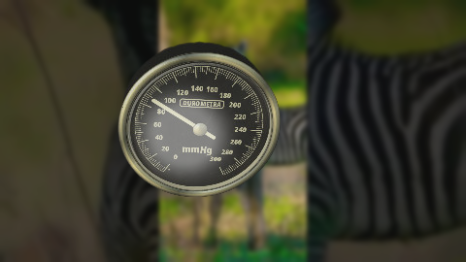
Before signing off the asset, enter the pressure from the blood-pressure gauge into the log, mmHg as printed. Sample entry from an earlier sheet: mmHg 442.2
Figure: mmHg 90
